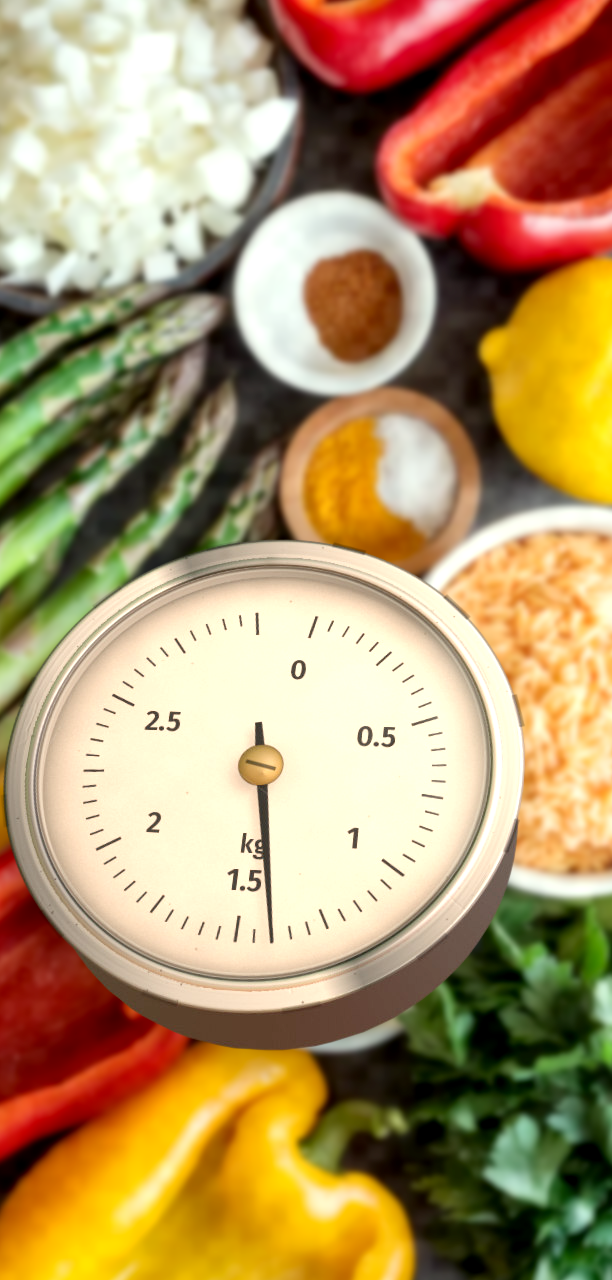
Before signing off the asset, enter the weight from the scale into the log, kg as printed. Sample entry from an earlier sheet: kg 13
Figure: kg 1.4
